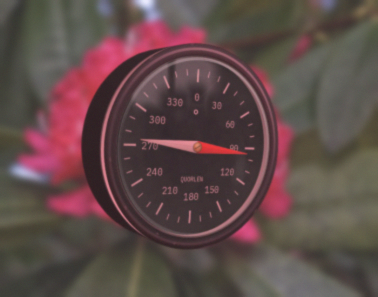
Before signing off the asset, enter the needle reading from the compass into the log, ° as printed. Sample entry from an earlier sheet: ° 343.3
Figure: ° 95
